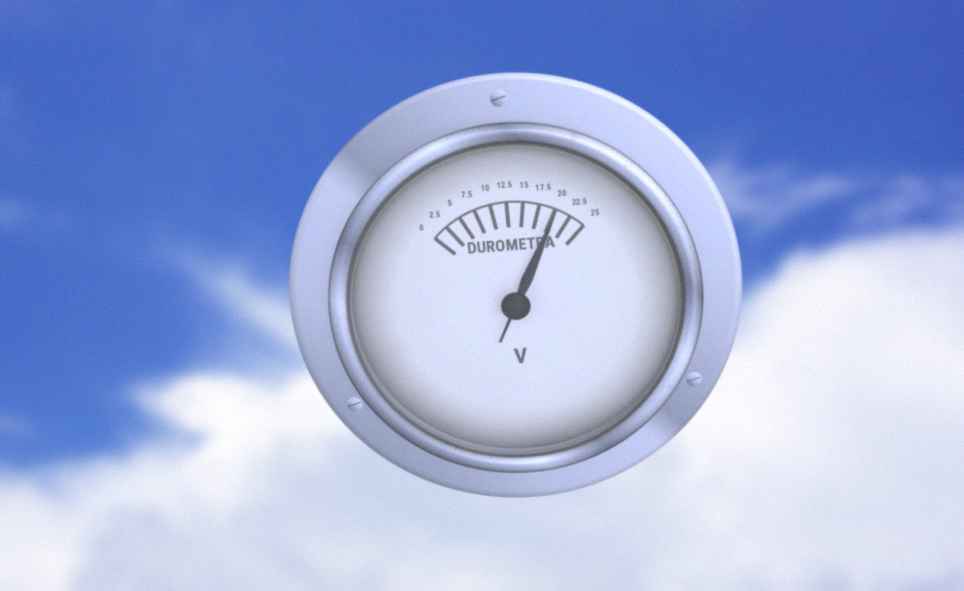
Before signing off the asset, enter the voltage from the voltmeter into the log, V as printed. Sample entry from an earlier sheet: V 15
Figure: V 20
